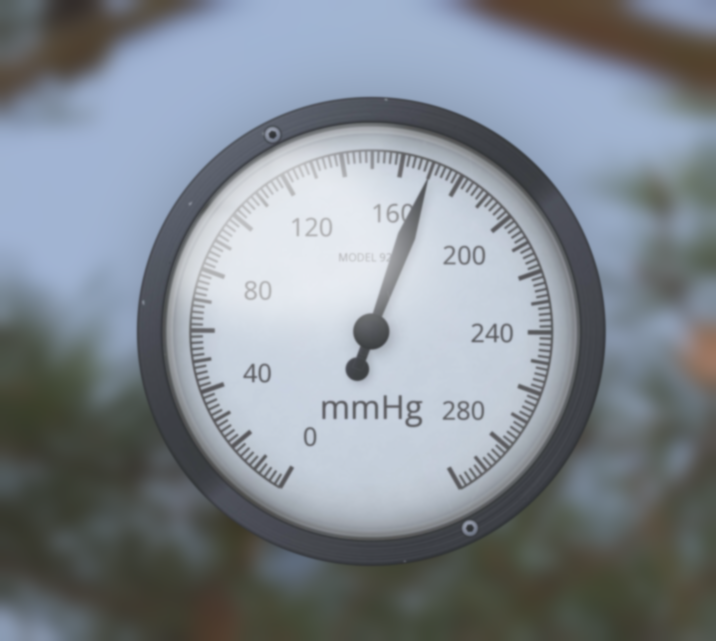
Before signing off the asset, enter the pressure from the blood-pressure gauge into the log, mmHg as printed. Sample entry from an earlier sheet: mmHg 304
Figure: mmHg 170
